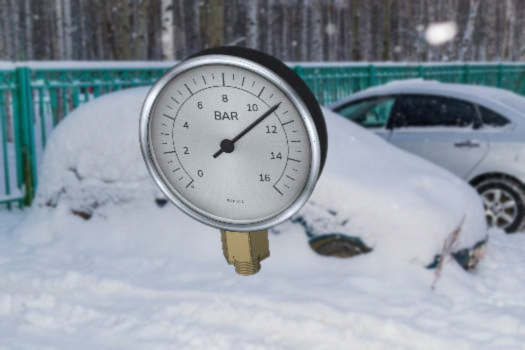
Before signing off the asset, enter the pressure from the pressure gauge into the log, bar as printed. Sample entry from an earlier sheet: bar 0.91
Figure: bar 11
